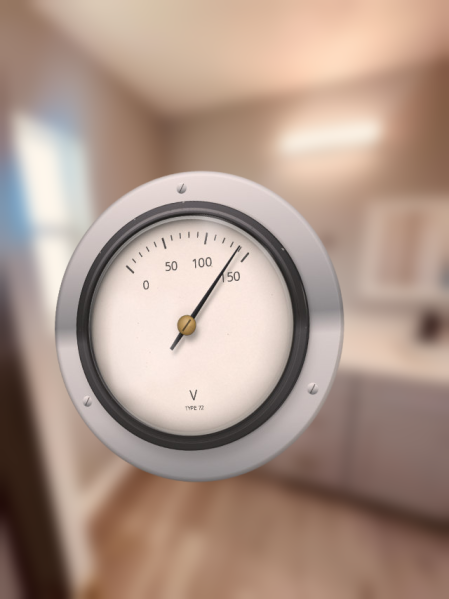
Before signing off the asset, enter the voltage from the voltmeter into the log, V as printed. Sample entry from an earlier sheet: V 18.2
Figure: V 140
